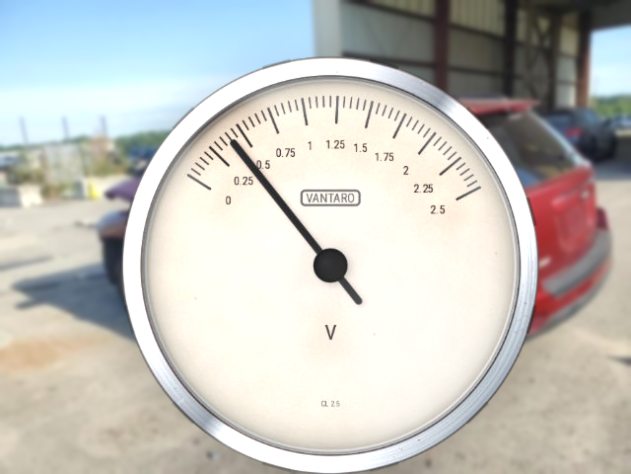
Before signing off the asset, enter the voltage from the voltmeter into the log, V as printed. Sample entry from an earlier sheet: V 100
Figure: V 0.4
